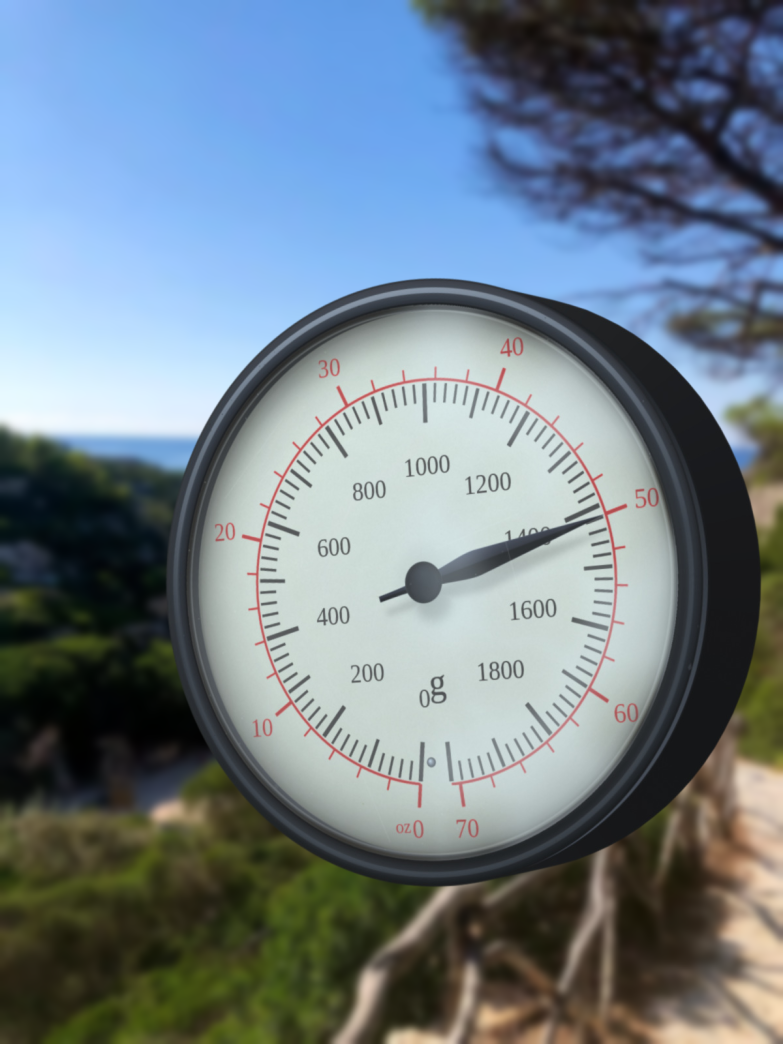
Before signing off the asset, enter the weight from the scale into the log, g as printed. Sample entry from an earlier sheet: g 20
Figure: g 1420
